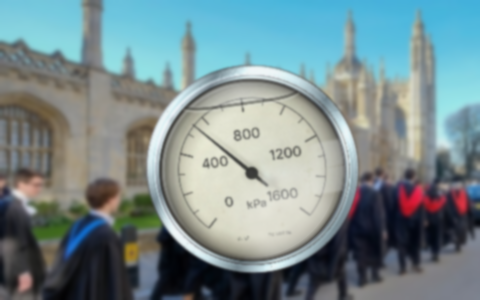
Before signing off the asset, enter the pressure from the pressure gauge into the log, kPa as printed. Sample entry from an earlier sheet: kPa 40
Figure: kPa 550
